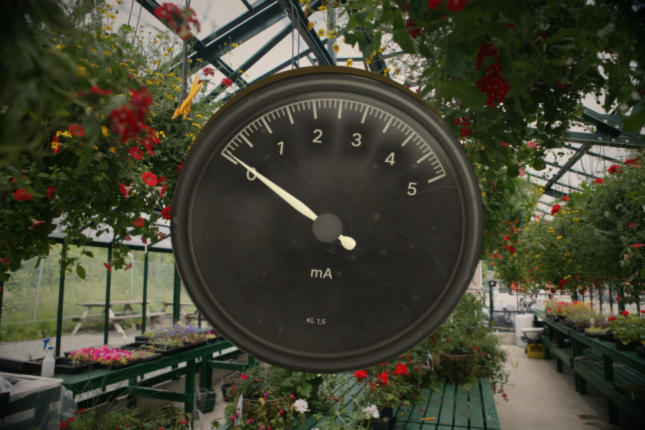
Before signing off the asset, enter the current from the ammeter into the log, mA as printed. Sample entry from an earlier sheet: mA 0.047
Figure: mA 0.1
